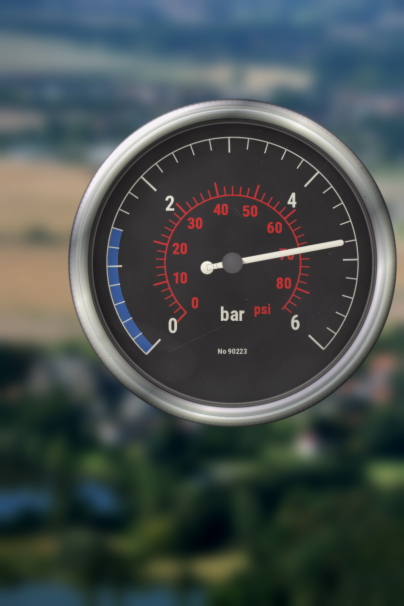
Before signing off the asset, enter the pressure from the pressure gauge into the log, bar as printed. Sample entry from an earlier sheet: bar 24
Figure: bar 4.8
